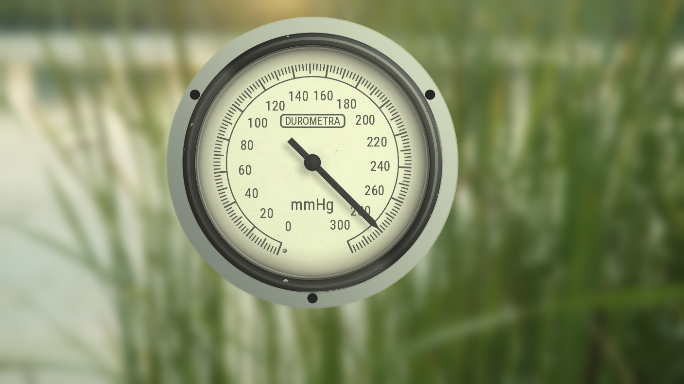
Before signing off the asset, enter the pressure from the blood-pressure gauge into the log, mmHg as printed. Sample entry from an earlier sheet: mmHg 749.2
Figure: mmHg 280
